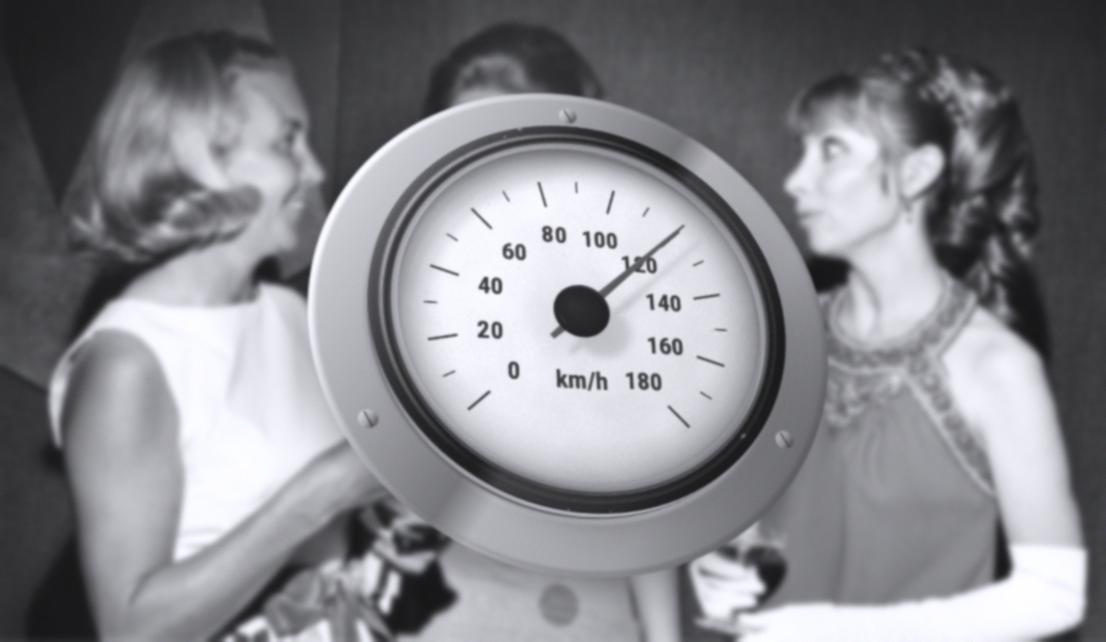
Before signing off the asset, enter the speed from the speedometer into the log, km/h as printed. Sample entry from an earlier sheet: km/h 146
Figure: km/h 120
